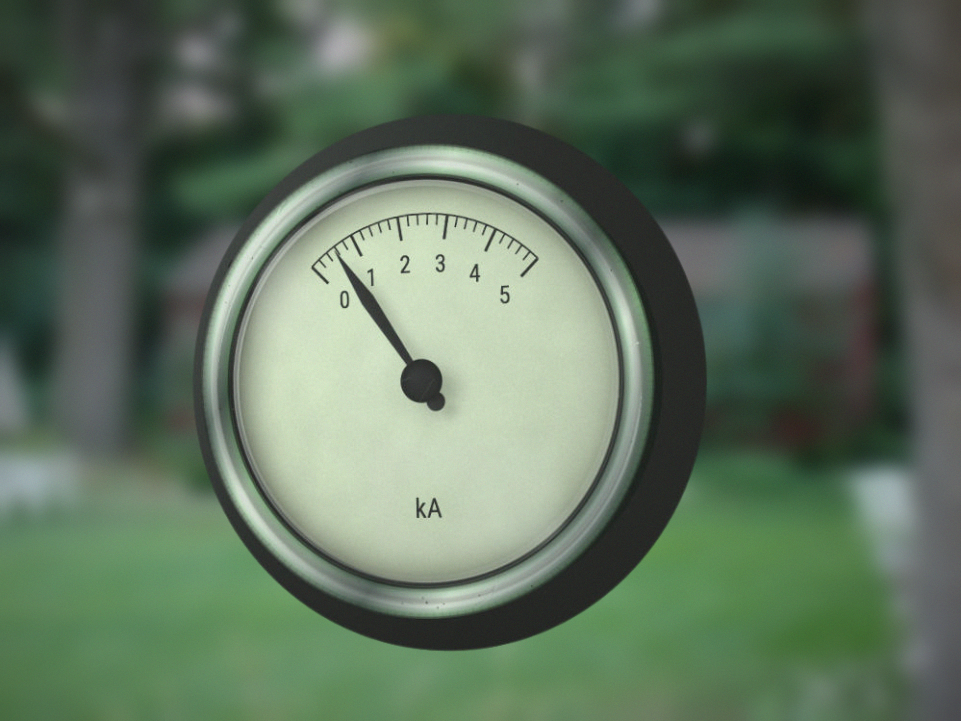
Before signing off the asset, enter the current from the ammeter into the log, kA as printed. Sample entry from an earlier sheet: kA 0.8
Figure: kA 0.6
